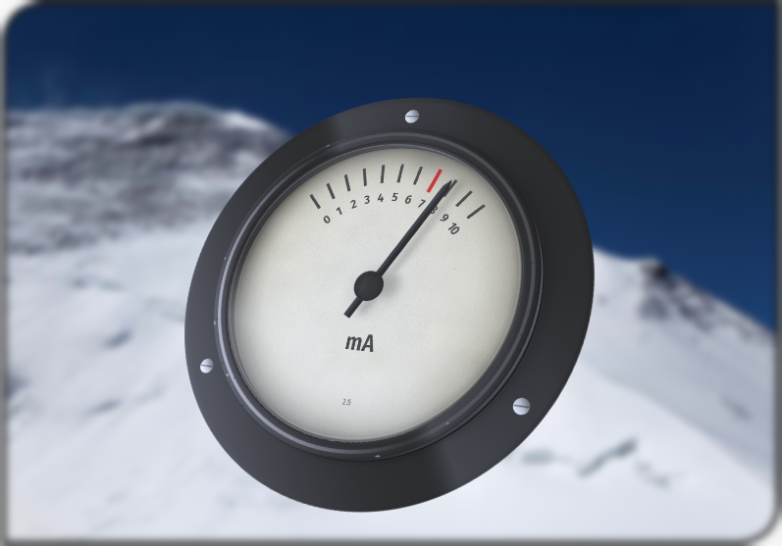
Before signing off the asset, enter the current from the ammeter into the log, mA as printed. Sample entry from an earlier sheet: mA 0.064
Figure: mA 8
